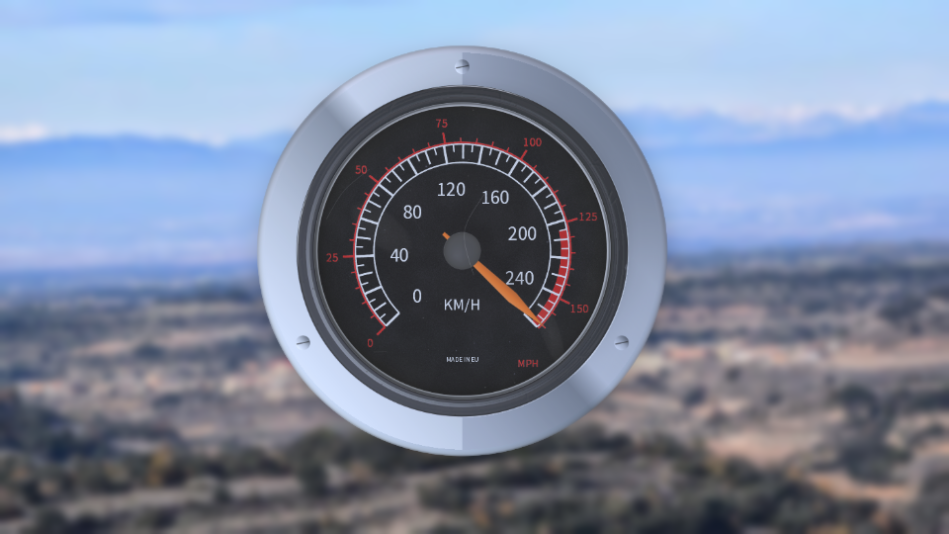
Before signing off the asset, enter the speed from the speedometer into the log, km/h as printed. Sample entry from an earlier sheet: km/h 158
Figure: km/h 257.5
